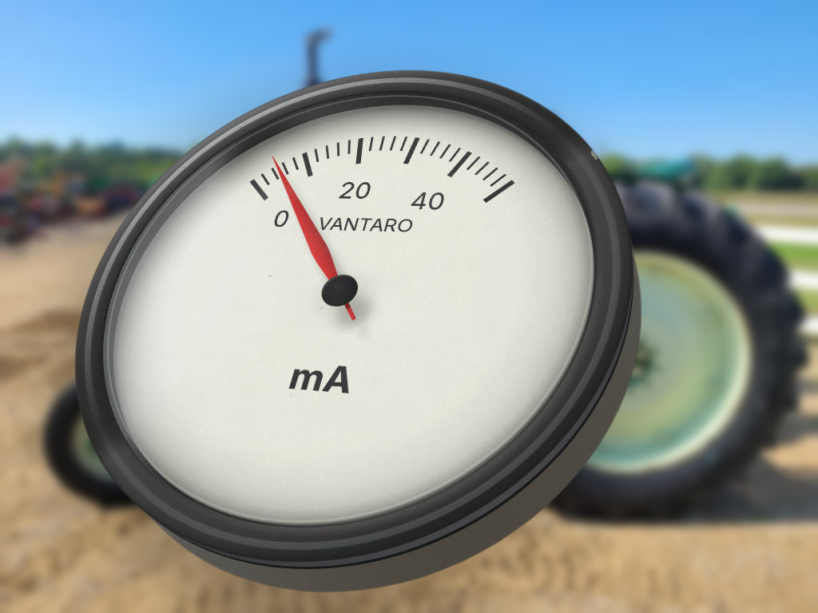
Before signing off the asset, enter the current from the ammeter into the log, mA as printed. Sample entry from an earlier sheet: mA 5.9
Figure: mA 5
